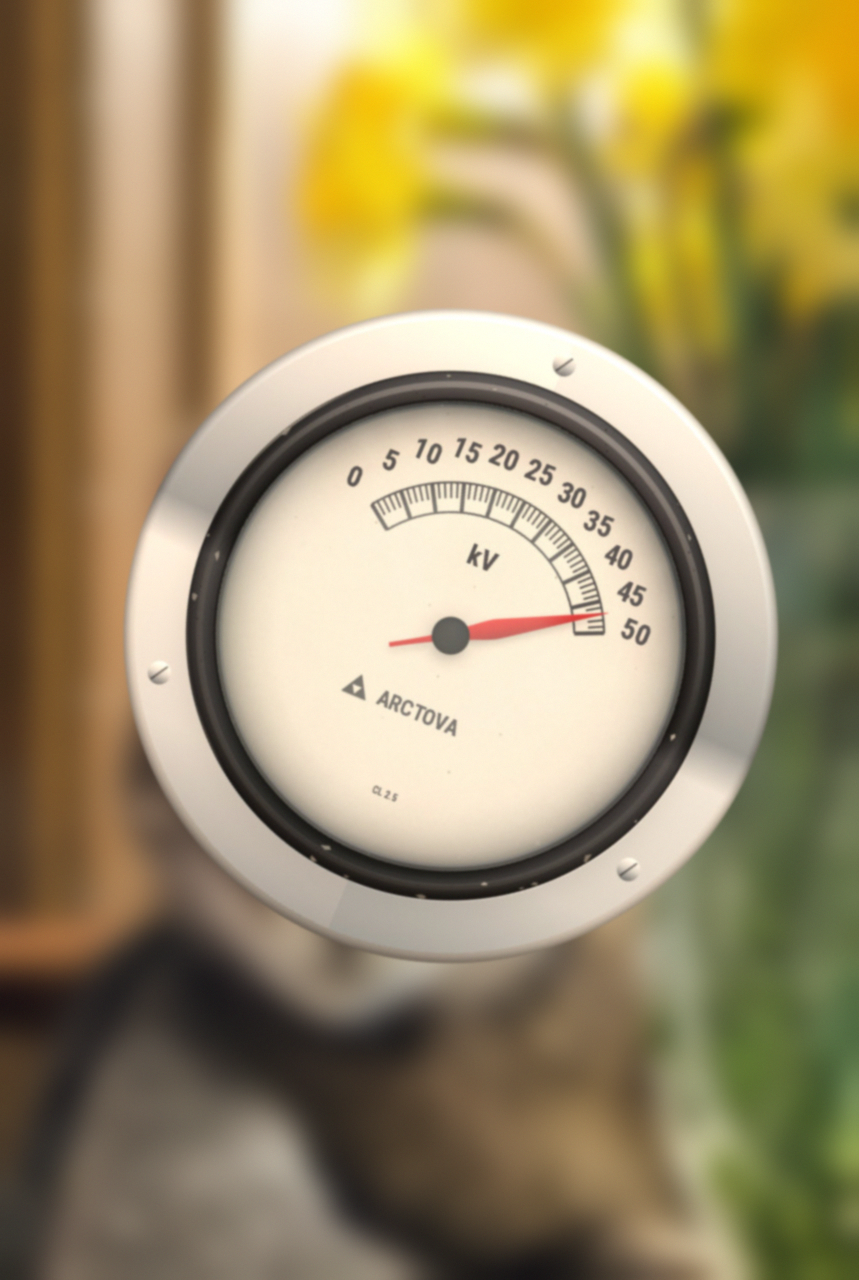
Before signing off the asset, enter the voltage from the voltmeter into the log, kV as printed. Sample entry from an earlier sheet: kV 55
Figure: kV 47
